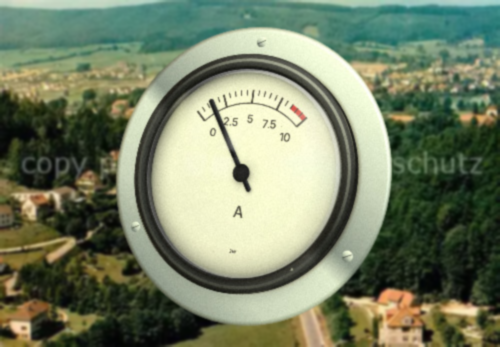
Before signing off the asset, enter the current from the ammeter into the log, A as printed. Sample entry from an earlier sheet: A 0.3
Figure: A 1.5
